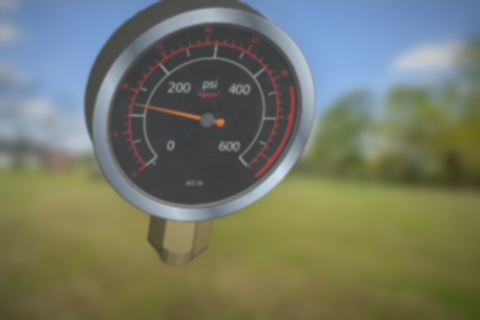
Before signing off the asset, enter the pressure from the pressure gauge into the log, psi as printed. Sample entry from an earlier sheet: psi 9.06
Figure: psi 125
